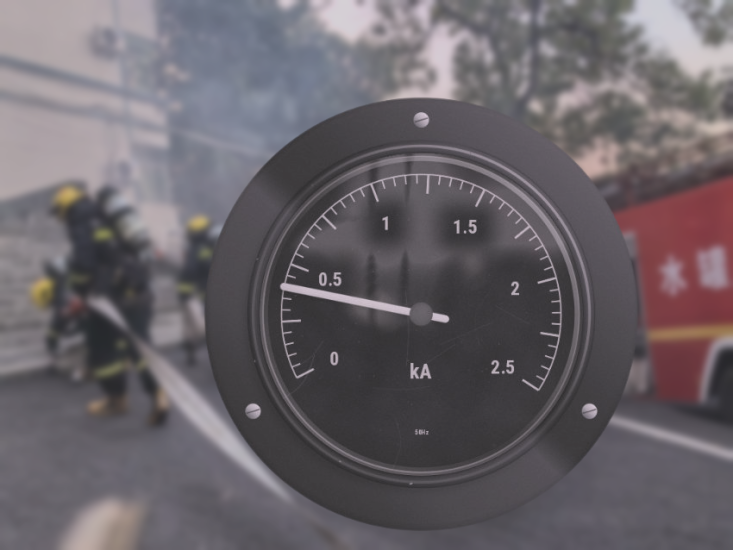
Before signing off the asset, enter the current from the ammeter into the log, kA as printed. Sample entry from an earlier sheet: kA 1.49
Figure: kA 0.4
